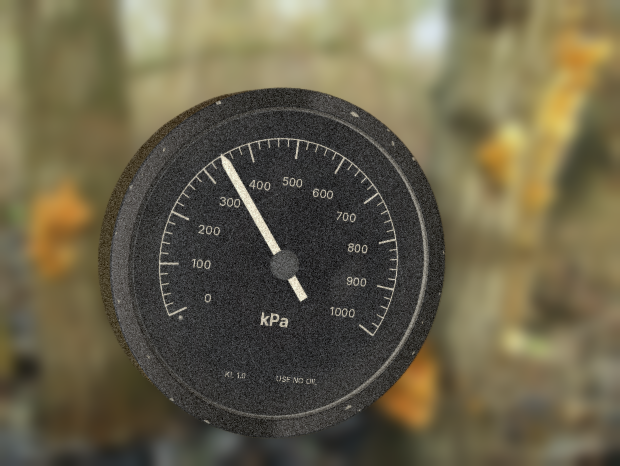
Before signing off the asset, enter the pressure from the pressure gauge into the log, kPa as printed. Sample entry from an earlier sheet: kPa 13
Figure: kPa 340
